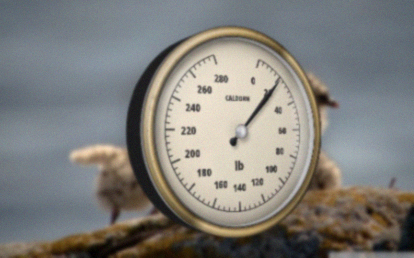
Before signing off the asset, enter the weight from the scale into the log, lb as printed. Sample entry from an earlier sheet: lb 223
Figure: lb 20
